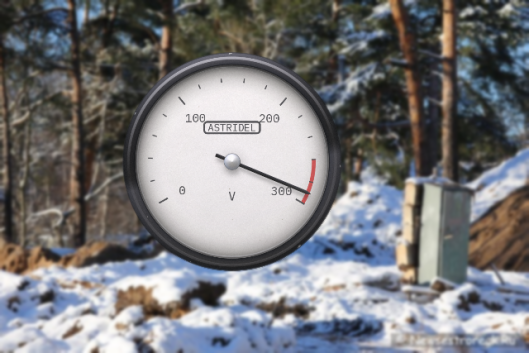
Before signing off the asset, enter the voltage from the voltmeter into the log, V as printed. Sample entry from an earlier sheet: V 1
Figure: V 290
